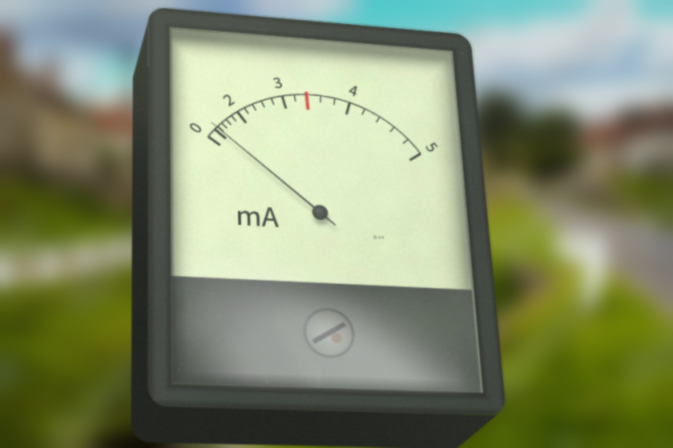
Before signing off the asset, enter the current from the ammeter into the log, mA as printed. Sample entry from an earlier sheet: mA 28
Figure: mA 1
